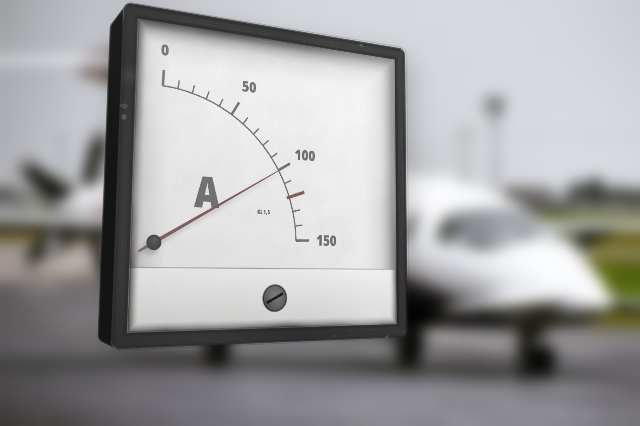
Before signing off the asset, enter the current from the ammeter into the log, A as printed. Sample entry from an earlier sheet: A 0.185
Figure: A 100
